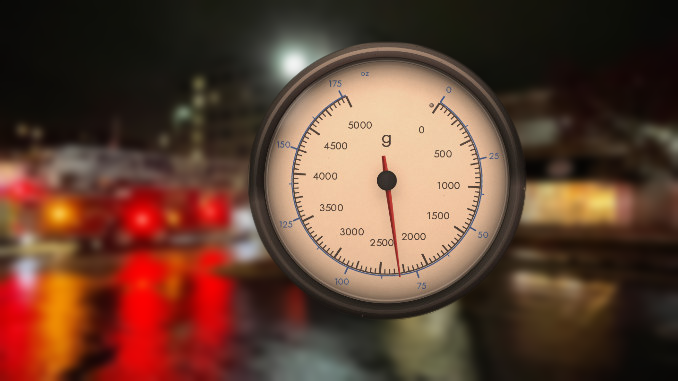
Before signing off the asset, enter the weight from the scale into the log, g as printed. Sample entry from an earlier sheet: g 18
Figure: g 2300
